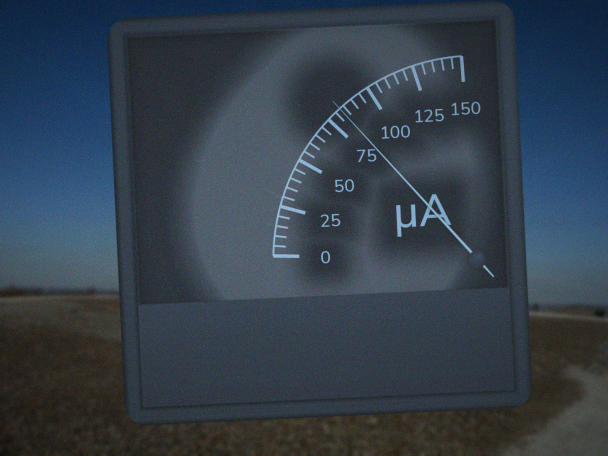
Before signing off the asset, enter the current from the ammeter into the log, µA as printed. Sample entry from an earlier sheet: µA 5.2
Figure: µA 82.5
